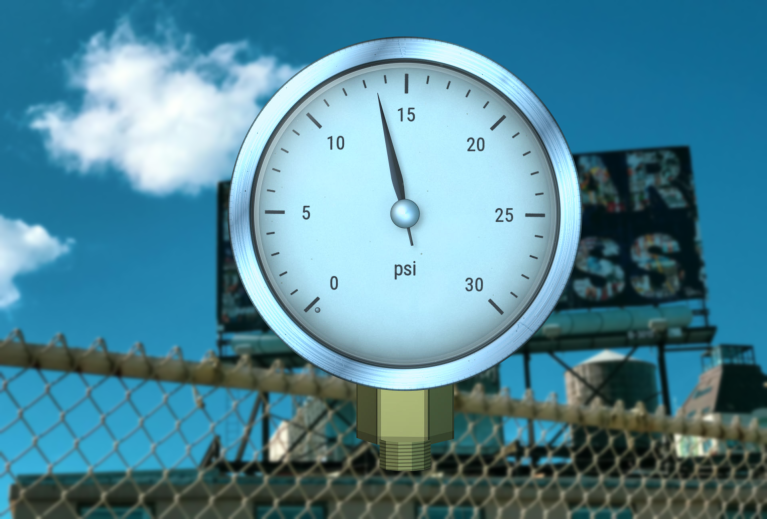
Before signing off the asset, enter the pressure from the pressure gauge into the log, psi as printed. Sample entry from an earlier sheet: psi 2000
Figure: psi 13.5
